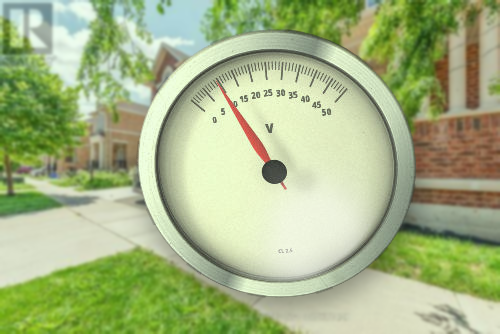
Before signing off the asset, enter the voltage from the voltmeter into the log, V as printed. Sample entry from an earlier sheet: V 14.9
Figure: V 10
